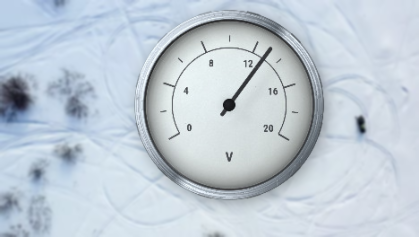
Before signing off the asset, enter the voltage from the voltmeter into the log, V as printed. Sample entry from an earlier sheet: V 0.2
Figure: V 13
